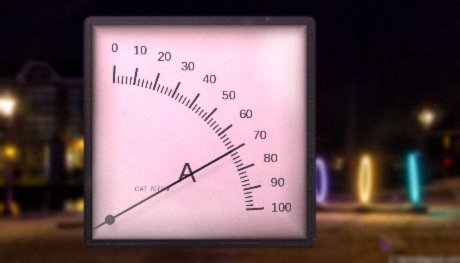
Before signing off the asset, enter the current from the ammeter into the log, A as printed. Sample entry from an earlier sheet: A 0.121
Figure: A 70
